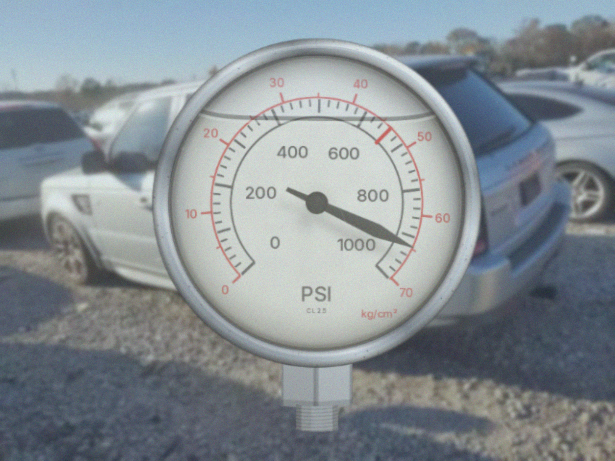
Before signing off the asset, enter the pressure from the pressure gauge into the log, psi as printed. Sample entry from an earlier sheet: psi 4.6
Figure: psi 920
